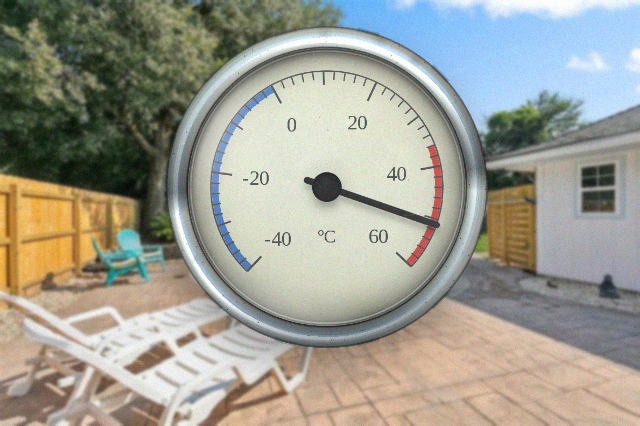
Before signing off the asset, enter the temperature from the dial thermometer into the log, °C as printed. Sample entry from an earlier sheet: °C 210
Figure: °C 51
